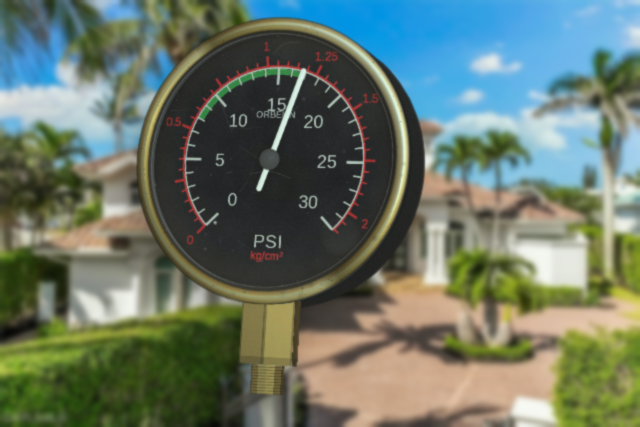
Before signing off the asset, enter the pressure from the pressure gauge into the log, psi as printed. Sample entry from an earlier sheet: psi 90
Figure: psi 17
